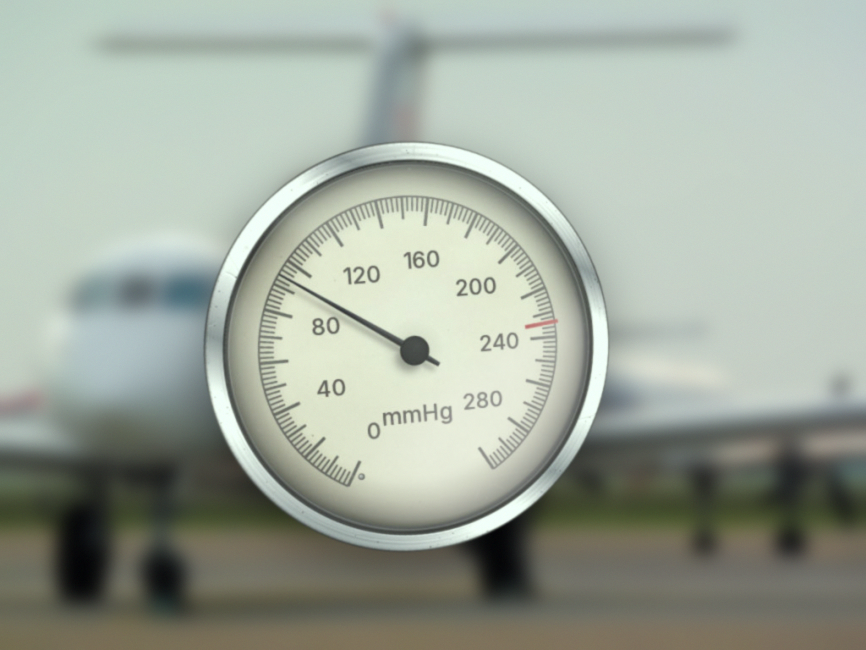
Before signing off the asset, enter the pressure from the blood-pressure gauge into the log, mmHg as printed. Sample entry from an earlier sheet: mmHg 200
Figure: mmHg 94
